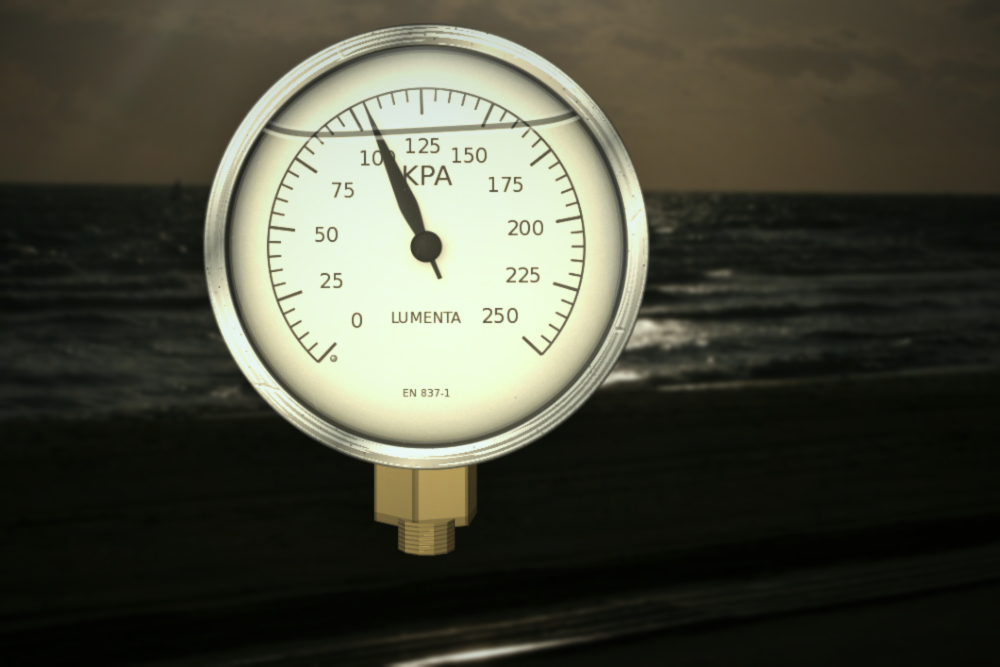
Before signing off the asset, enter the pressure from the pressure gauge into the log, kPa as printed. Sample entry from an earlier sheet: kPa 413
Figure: kPa 105
